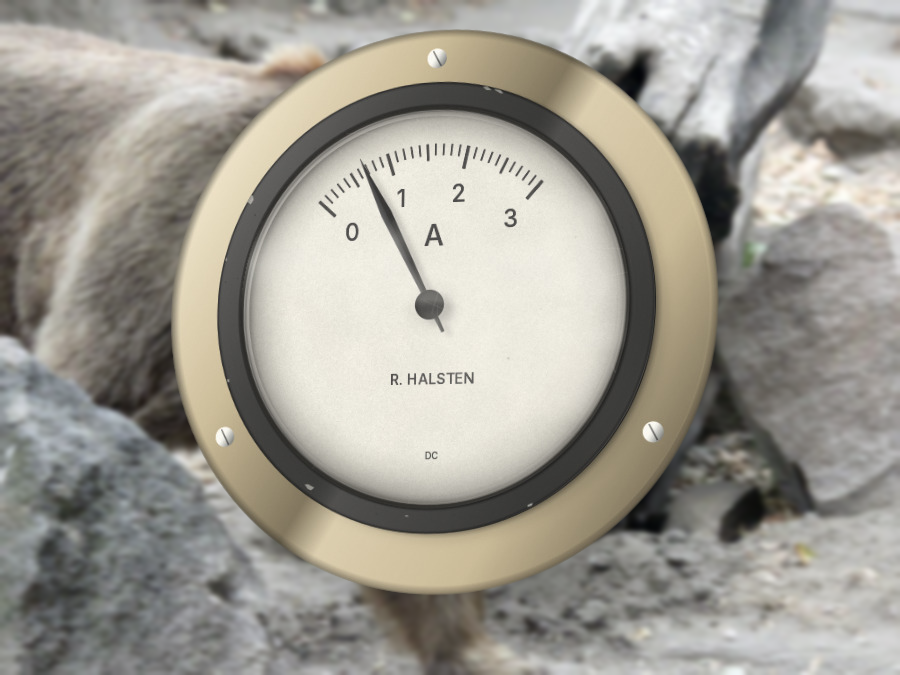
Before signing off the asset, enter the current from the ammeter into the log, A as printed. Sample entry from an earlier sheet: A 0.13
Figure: A 0.7
